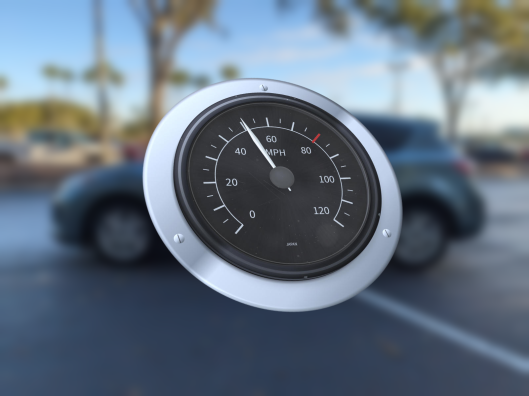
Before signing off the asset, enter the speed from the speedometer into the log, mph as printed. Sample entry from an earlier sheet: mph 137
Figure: mph 50
